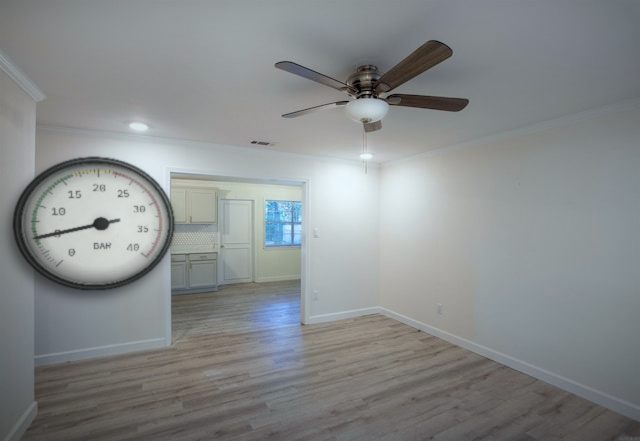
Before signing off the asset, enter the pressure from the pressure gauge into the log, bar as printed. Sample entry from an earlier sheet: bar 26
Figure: bar 5
